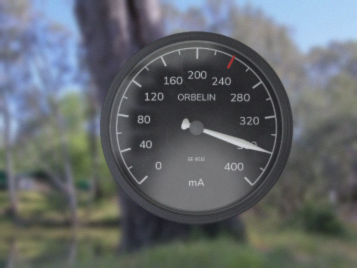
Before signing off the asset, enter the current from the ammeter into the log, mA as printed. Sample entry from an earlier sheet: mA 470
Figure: mA 360
